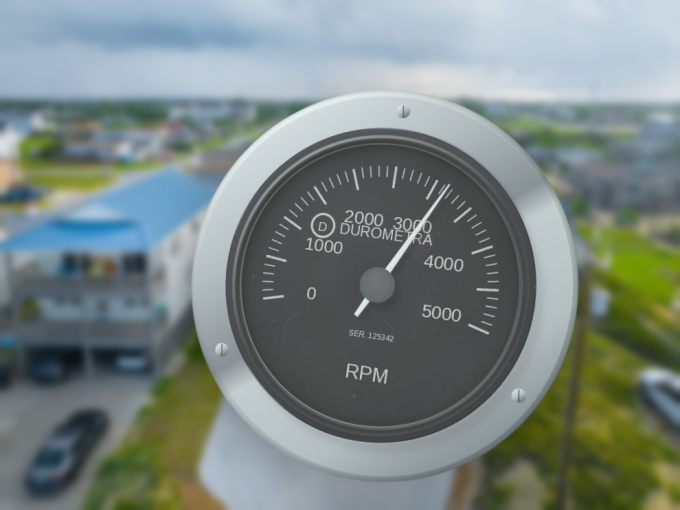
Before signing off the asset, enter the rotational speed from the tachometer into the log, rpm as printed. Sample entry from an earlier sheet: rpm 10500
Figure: rpm 3150
